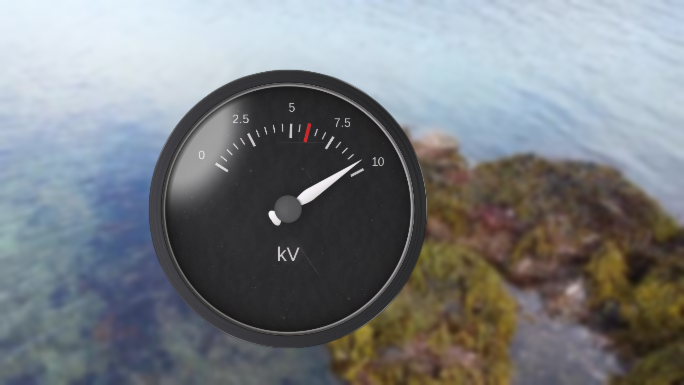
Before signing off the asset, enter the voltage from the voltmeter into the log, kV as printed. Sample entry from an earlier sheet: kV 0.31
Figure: kV 9.5
